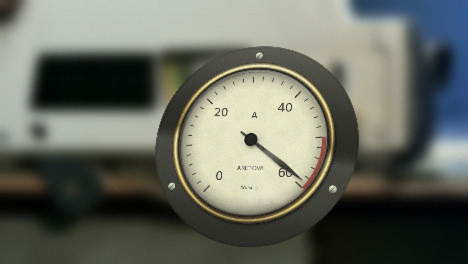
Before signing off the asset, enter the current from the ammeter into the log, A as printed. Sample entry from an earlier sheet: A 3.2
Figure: A 59
